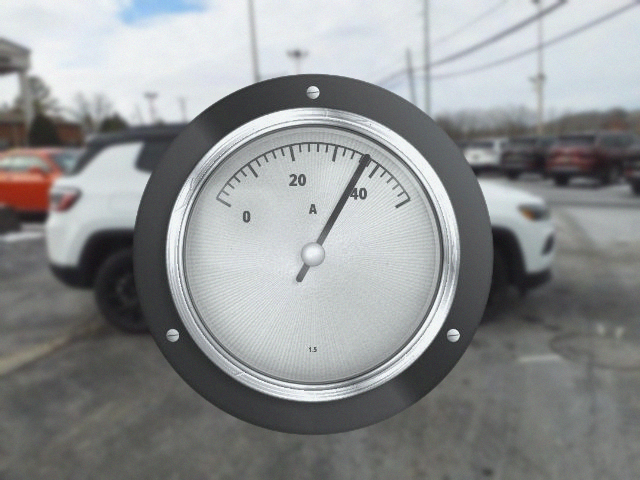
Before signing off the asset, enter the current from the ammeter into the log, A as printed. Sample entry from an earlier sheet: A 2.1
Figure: A 37
